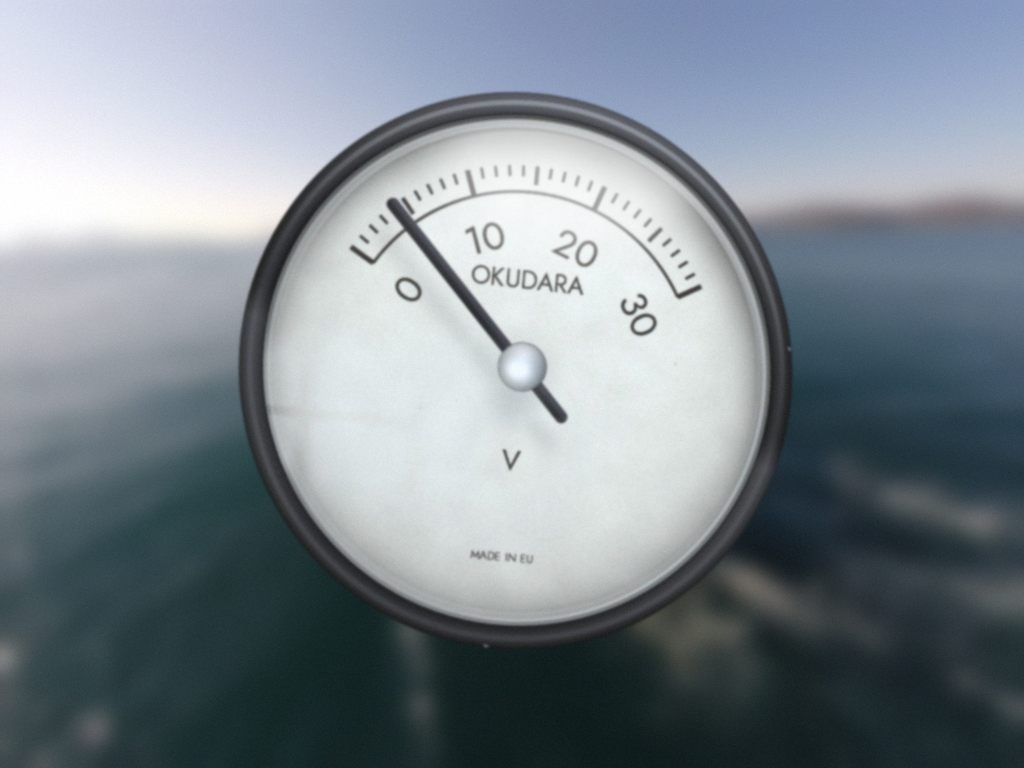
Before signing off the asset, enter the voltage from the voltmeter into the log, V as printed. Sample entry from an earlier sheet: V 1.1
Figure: V 4
